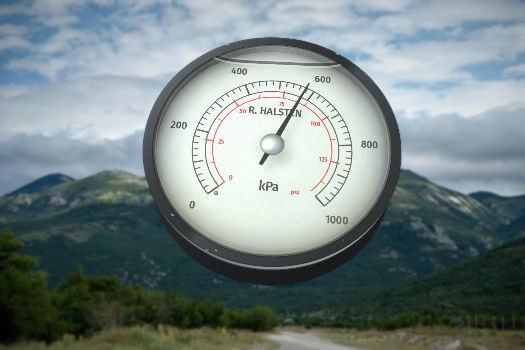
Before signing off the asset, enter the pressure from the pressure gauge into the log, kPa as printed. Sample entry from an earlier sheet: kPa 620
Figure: kPa 580
